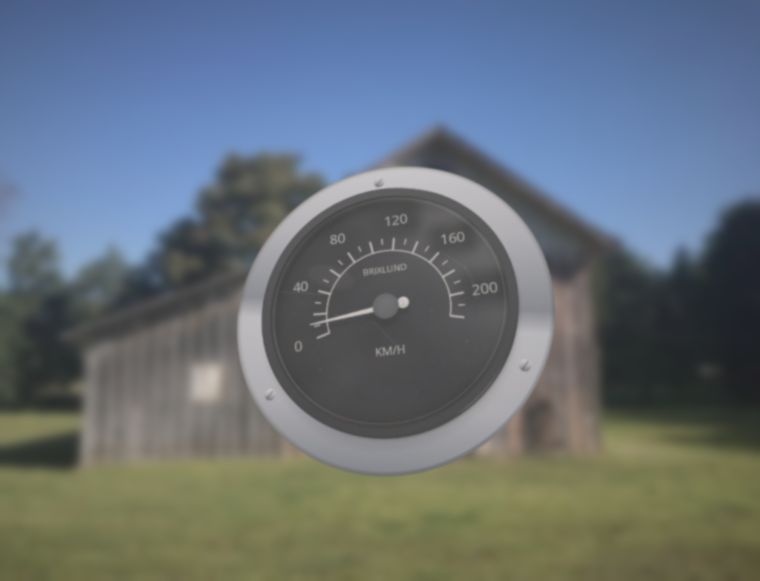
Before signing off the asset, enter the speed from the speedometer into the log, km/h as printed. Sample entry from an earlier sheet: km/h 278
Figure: km/h 10
